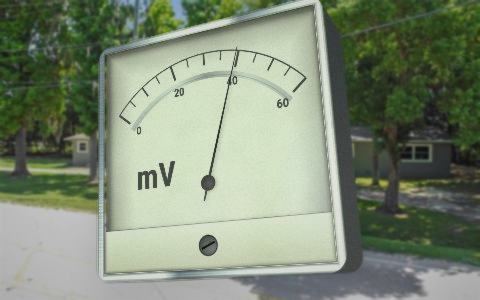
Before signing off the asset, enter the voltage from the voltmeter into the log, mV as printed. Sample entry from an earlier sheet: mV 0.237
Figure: mV 40
